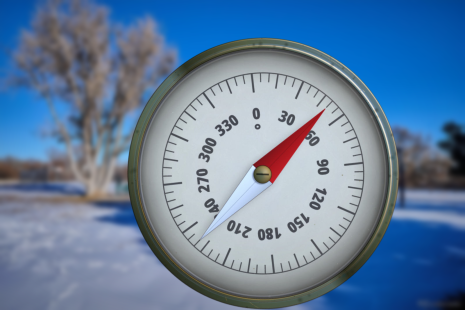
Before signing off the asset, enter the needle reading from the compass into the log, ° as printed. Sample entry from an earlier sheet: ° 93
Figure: ° 50
